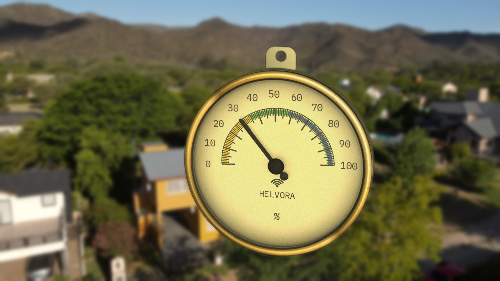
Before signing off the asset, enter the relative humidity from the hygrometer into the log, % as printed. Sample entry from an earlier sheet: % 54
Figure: % 30
